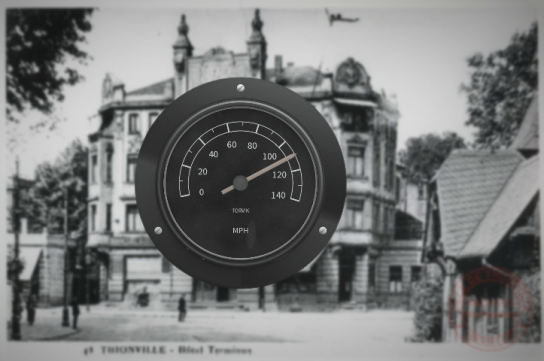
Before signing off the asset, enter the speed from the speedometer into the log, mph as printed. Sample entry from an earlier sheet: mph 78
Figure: mph 110
